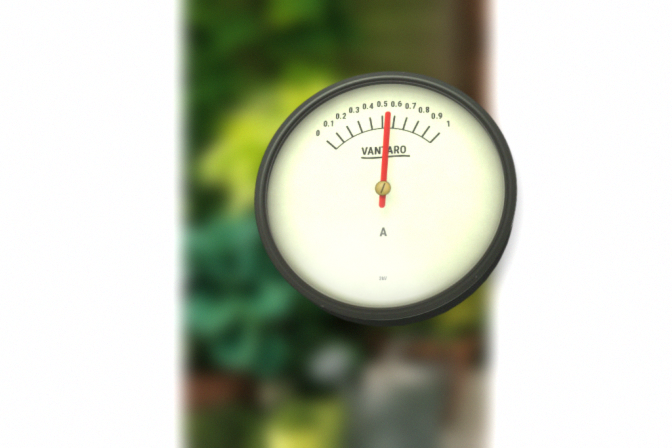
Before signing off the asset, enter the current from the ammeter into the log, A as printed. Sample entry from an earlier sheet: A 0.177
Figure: A 0.55
